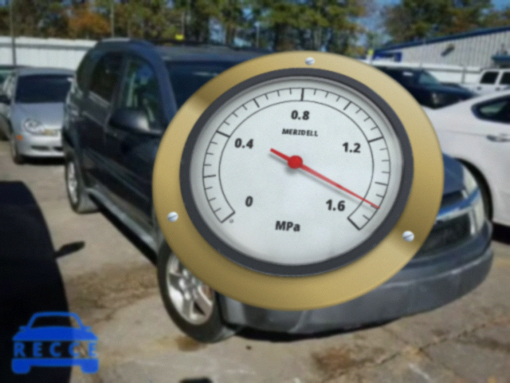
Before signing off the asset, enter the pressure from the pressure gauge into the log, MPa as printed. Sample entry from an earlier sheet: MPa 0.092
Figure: MPa 1.5
